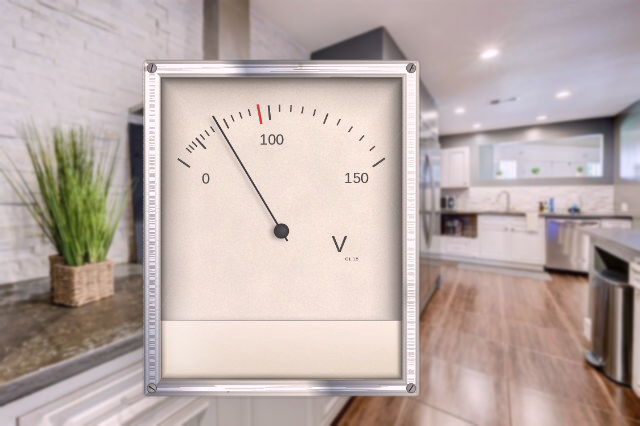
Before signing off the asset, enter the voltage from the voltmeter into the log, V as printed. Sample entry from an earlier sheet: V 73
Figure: V 70
